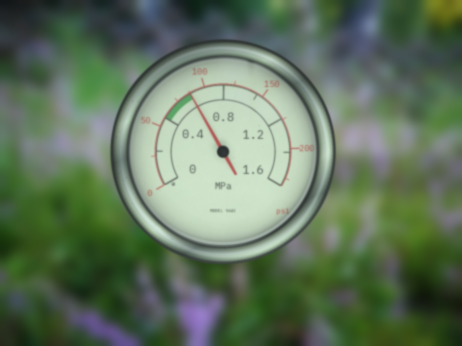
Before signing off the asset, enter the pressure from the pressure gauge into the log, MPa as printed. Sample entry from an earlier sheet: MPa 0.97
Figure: MPa 0.6
